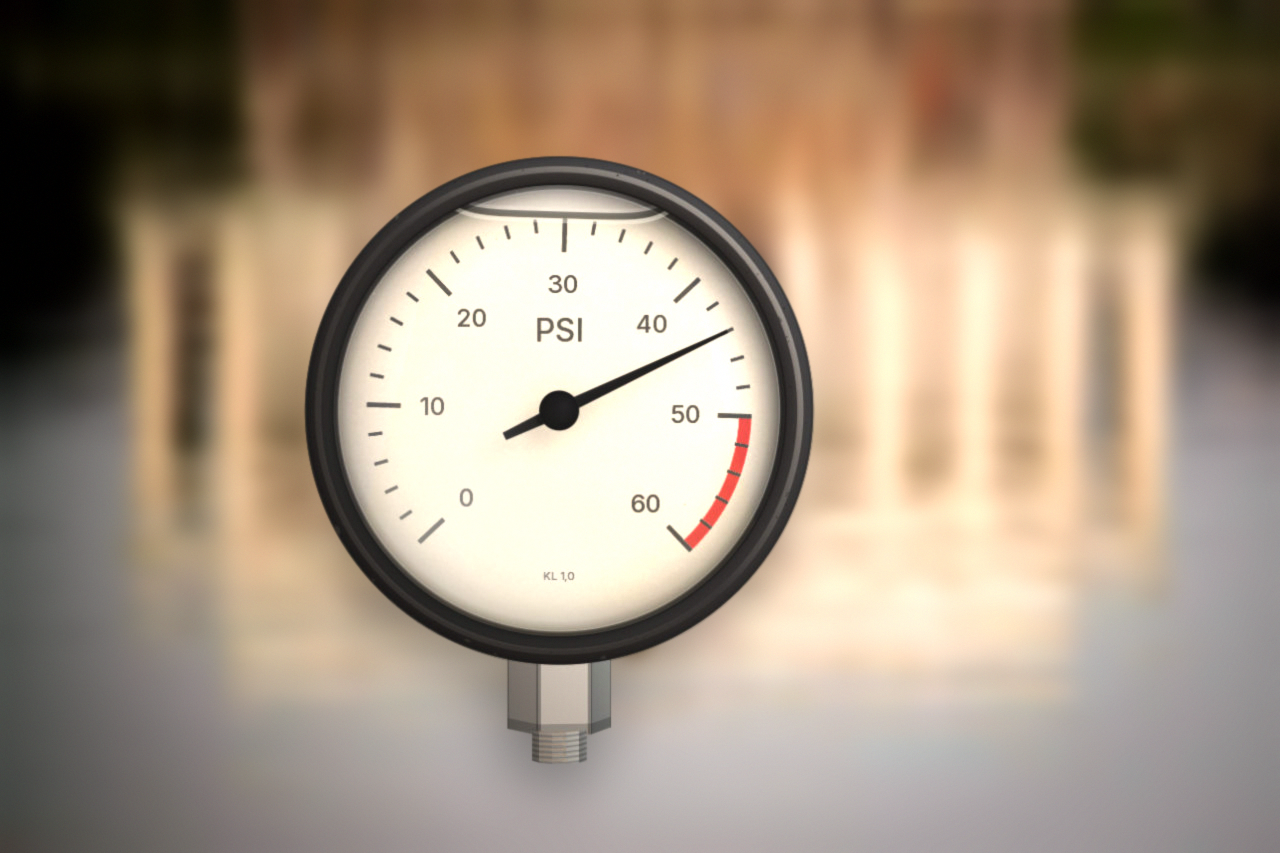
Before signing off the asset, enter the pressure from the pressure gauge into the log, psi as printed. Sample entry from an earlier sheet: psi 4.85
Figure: psi 44
